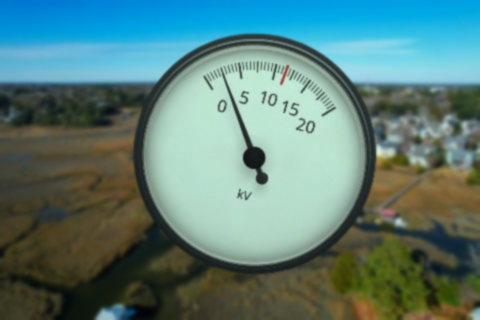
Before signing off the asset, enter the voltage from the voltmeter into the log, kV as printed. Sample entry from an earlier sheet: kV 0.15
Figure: kV 2.5
